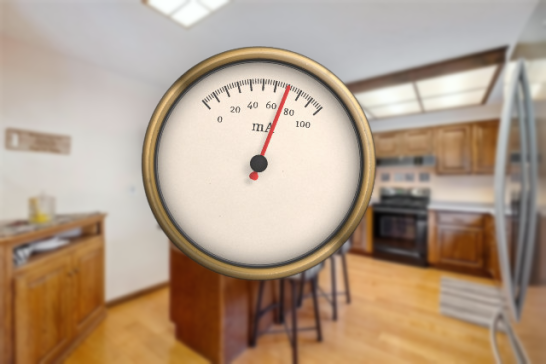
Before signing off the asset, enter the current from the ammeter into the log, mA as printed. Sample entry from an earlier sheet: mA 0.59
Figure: mA 70
